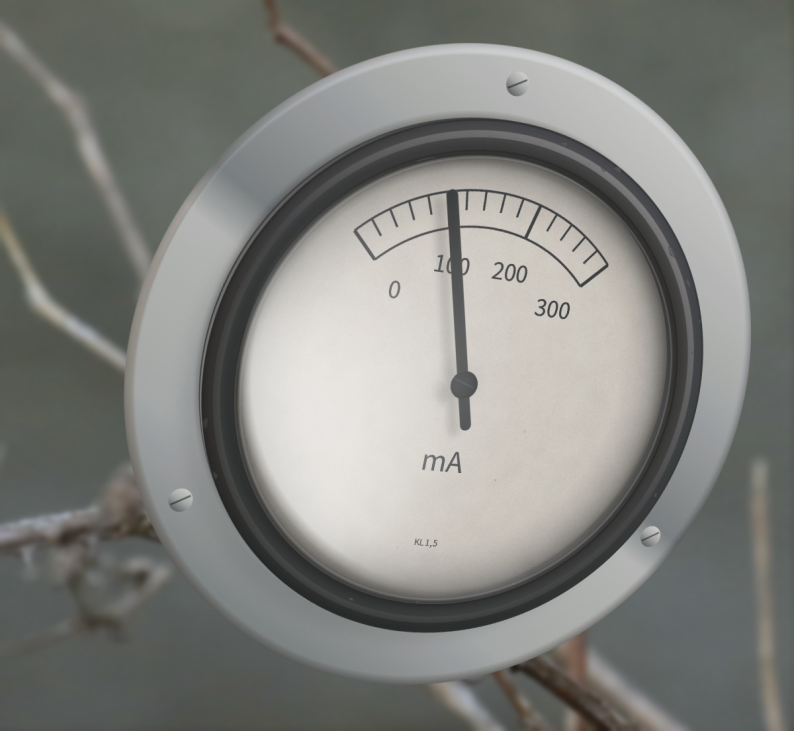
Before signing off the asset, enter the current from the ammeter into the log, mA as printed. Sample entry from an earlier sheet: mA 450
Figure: mA 100
